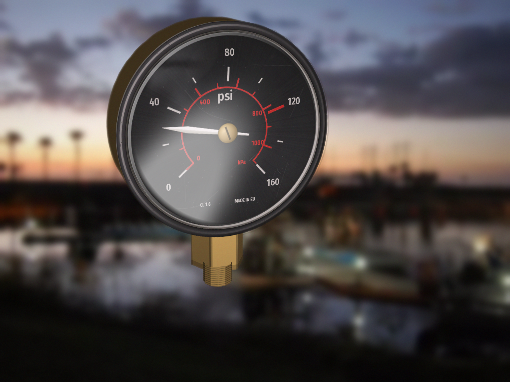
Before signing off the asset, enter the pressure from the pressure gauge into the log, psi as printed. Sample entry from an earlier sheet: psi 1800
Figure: psi 30
